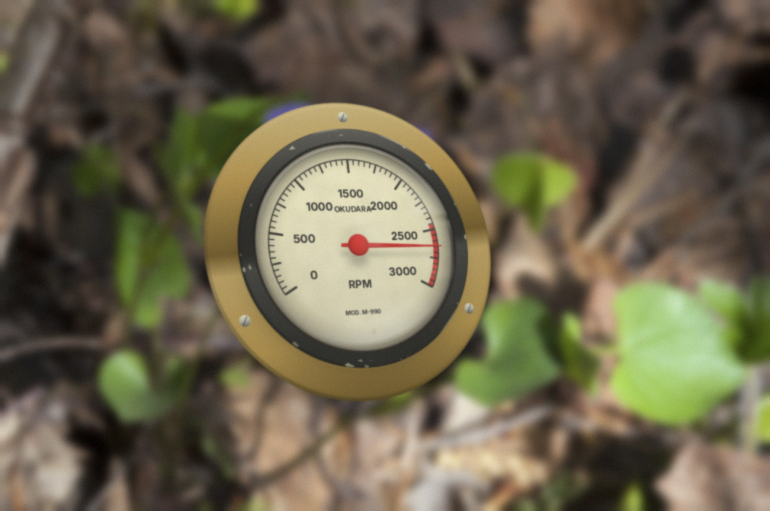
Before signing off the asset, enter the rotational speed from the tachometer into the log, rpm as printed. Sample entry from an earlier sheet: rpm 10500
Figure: rpm 2650
